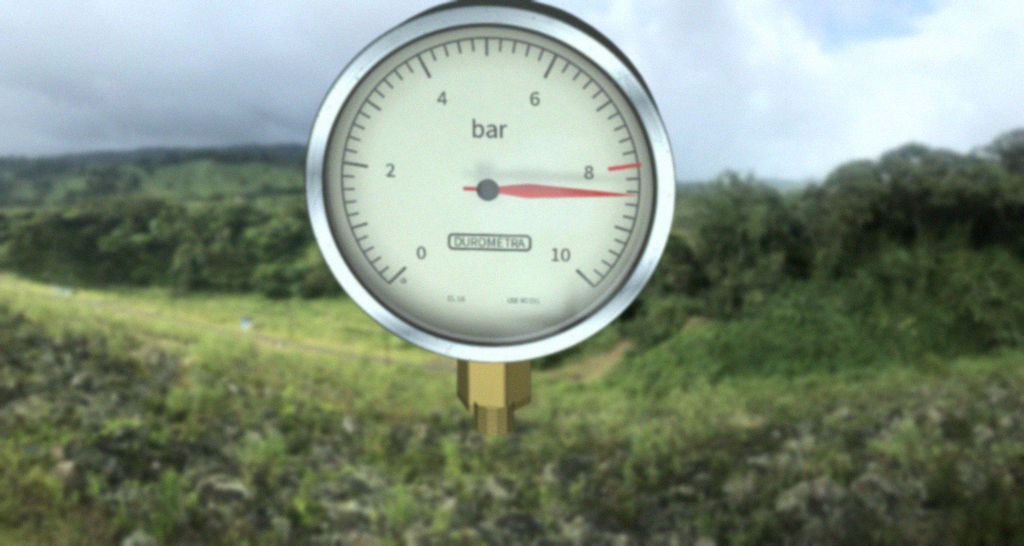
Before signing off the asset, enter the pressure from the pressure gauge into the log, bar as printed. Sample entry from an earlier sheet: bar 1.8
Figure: bar 8.4
